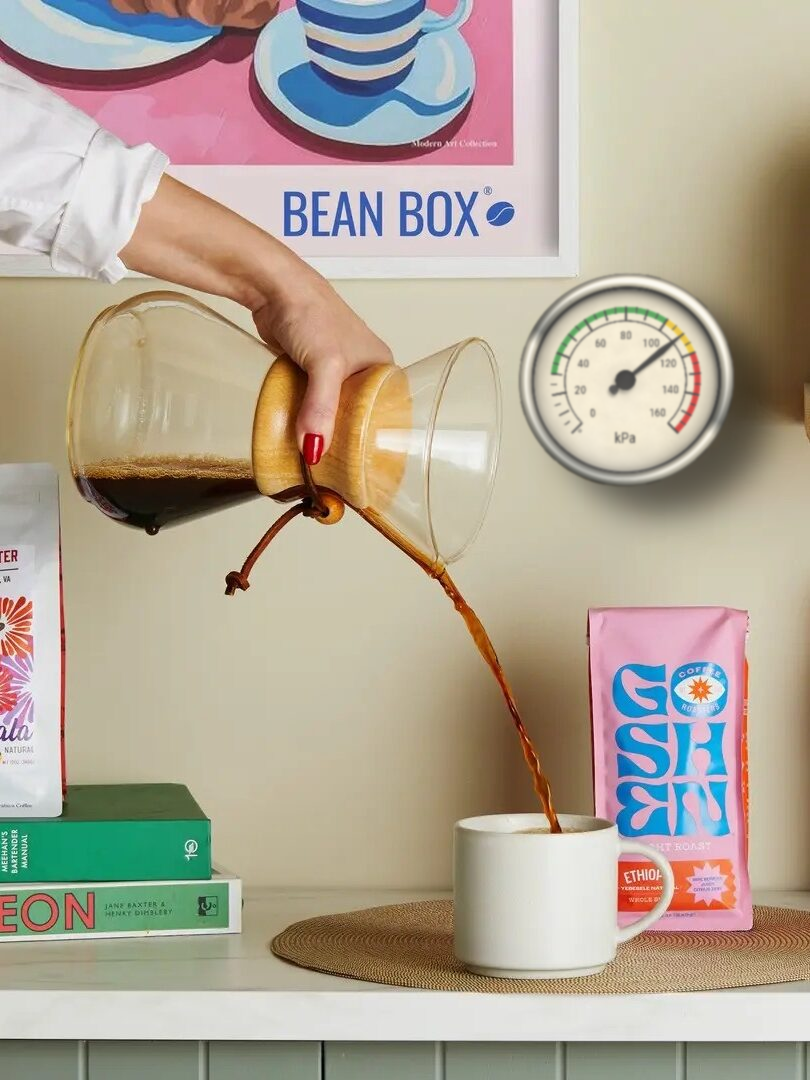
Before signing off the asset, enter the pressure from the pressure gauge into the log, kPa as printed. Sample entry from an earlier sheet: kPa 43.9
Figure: kPa 110
